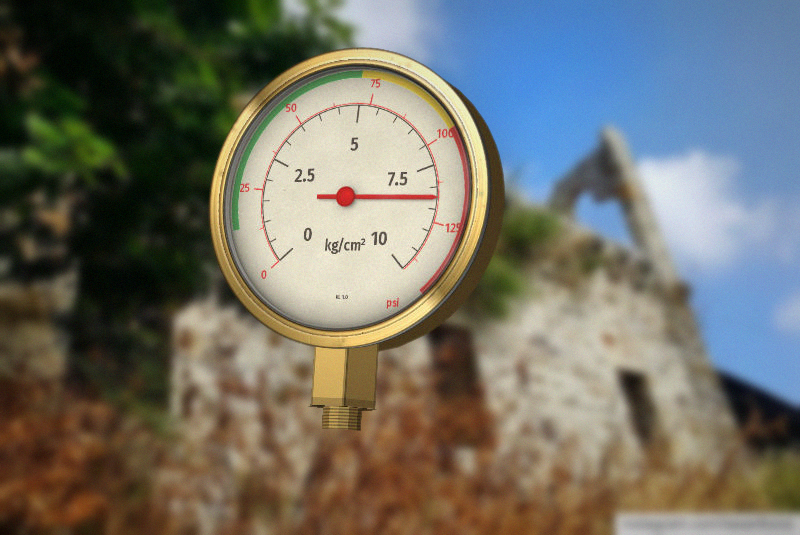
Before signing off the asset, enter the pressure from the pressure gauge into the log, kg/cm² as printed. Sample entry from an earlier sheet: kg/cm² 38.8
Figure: kg/cm² 8.25
